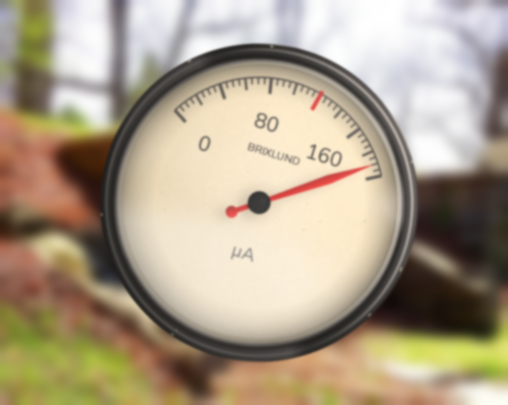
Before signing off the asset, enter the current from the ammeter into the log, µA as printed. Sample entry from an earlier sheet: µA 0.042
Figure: µA 190
